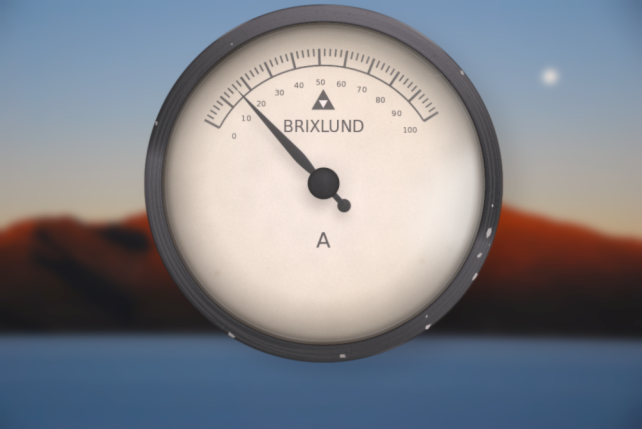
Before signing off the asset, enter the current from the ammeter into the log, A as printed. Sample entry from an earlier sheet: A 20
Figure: A 16
